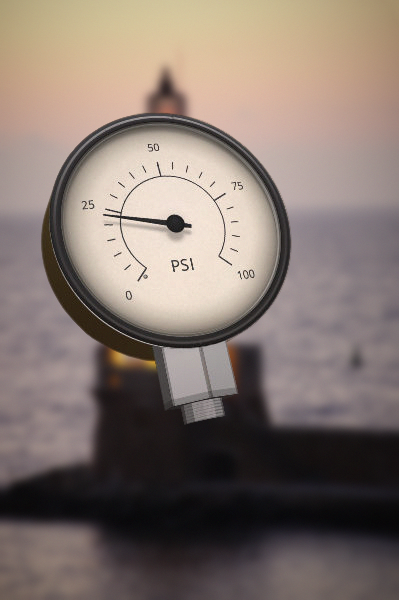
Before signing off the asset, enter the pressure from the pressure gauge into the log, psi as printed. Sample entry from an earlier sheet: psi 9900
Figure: psi 22.5
